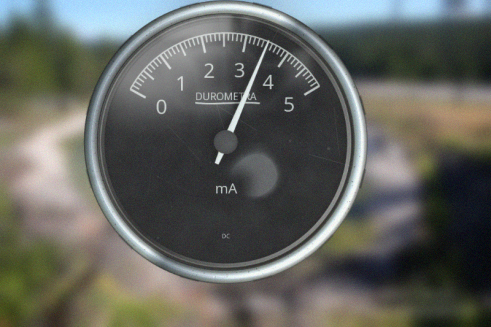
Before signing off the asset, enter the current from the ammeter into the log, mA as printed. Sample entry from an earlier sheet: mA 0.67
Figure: mA 3.5
